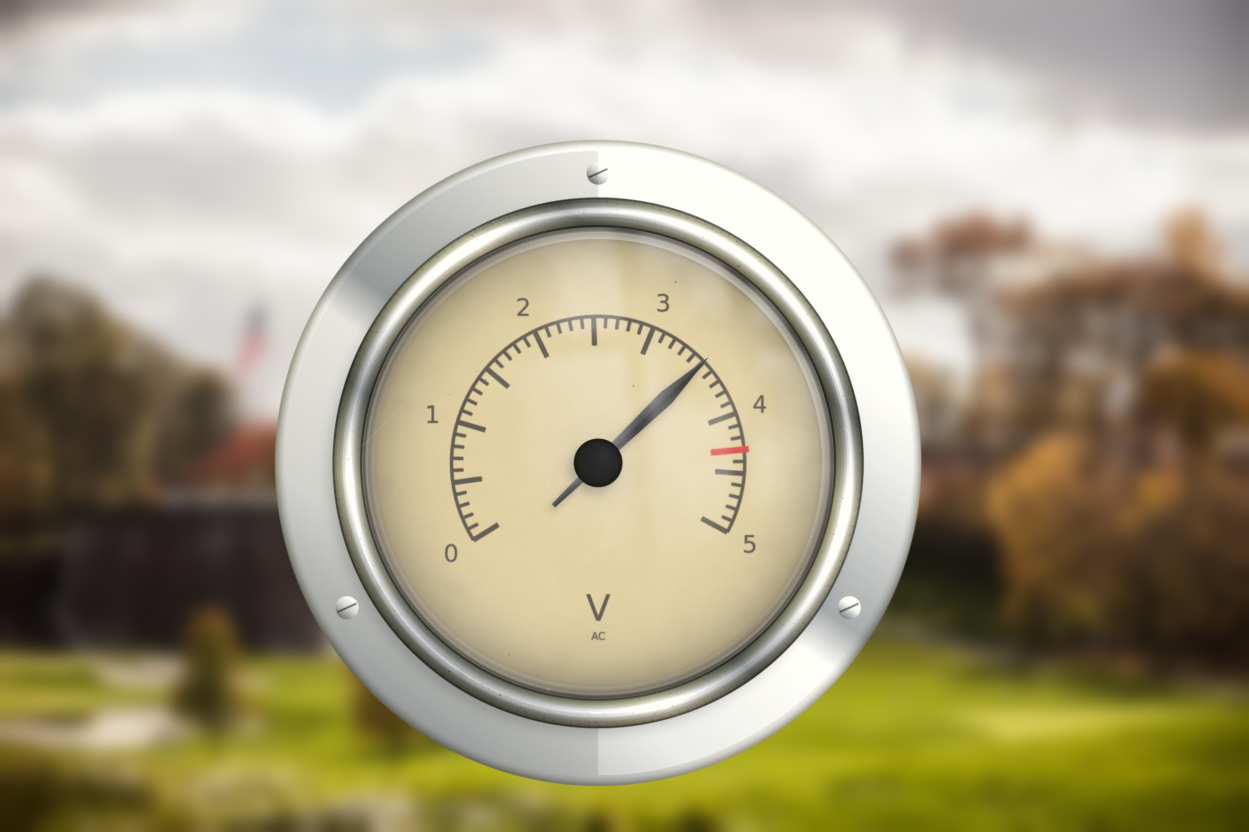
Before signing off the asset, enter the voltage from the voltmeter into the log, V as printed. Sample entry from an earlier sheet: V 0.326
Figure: V 3.5
